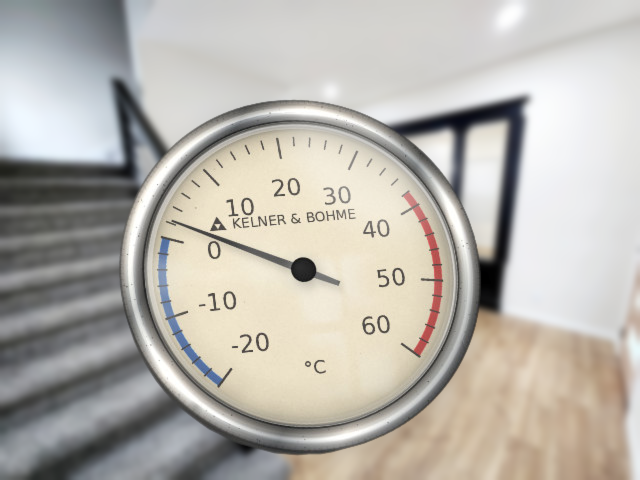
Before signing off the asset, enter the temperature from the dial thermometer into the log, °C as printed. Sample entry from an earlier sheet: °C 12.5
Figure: °C 2
